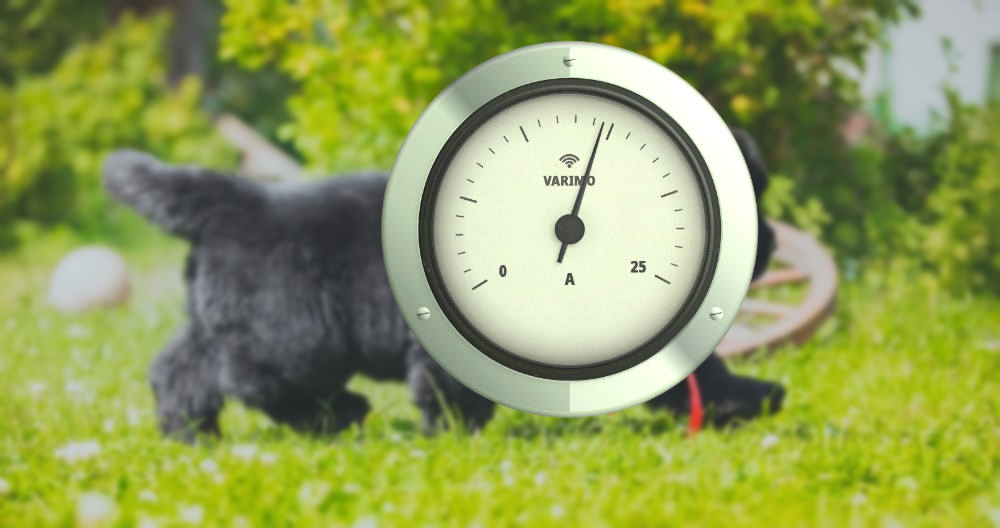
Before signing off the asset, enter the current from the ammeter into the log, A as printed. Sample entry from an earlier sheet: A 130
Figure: A 14.5
